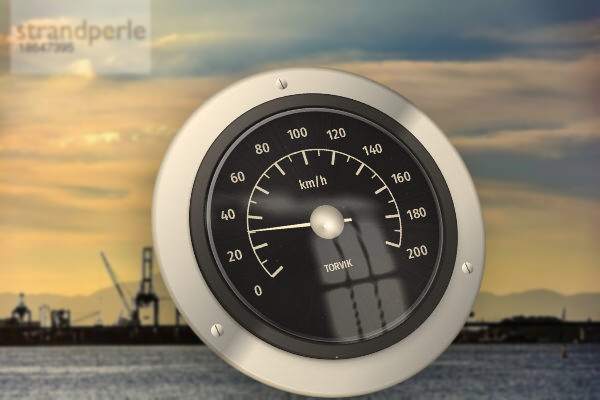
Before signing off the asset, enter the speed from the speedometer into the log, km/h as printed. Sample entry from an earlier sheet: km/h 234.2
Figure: km/h 30
